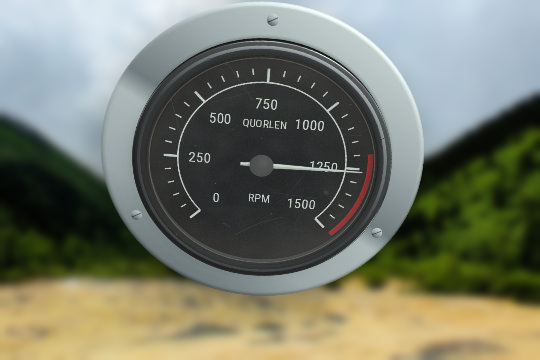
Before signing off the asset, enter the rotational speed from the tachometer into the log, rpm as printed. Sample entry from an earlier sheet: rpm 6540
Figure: rpm 1250
